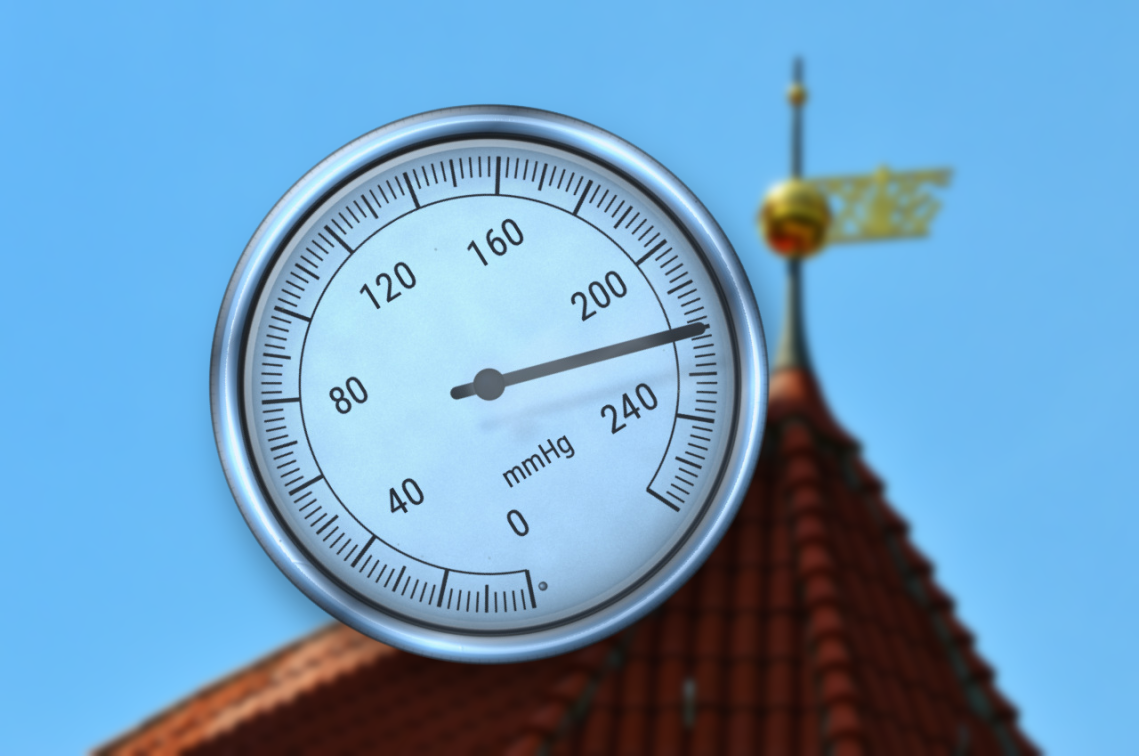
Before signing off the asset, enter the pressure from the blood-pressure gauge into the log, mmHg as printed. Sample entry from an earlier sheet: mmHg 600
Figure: mmHg 220
